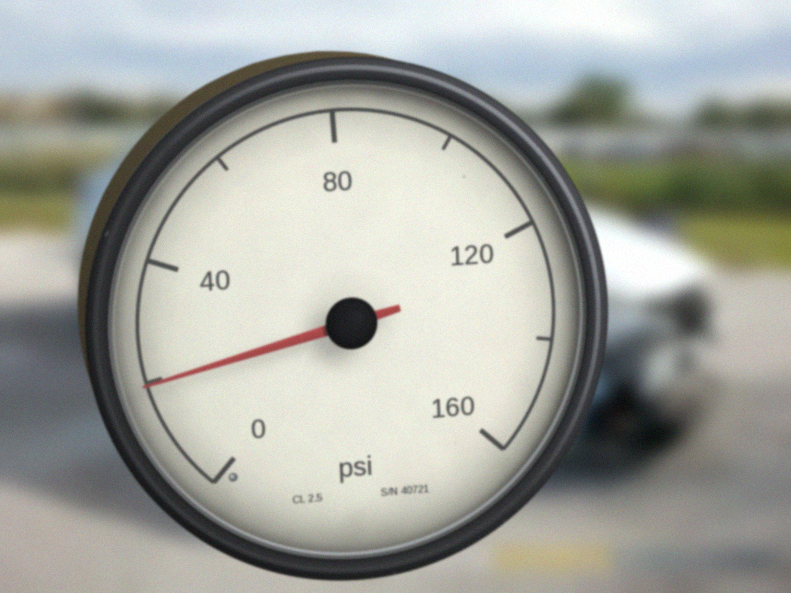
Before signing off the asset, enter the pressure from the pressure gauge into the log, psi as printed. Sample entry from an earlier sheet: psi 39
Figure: psi 20
